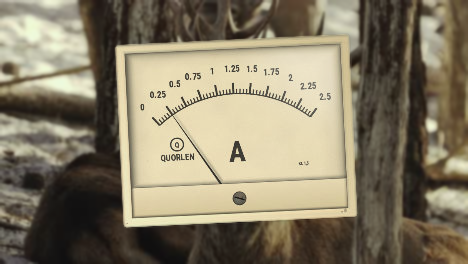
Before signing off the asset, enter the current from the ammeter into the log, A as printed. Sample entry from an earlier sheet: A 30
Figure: A 0.25
